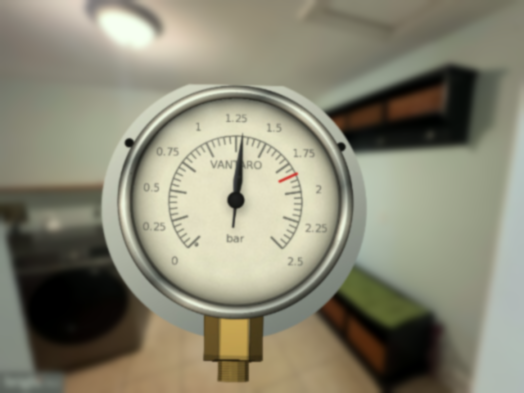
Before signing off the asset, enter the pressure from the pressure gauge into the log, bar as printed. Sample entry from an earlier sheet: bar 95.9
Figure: bar 1.3
